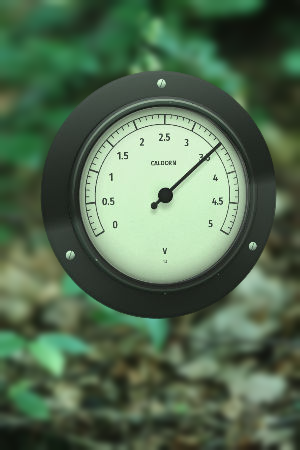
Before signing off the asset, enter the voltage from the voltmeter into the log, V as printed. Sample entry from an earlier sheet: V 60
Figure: V 3.5
